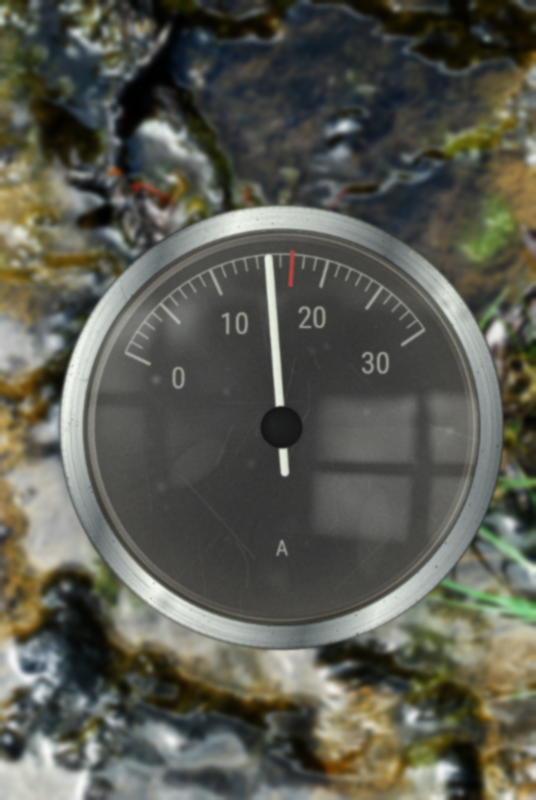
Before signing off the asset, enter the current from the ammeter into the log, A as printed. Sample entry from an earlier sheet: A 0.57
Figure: A 15
